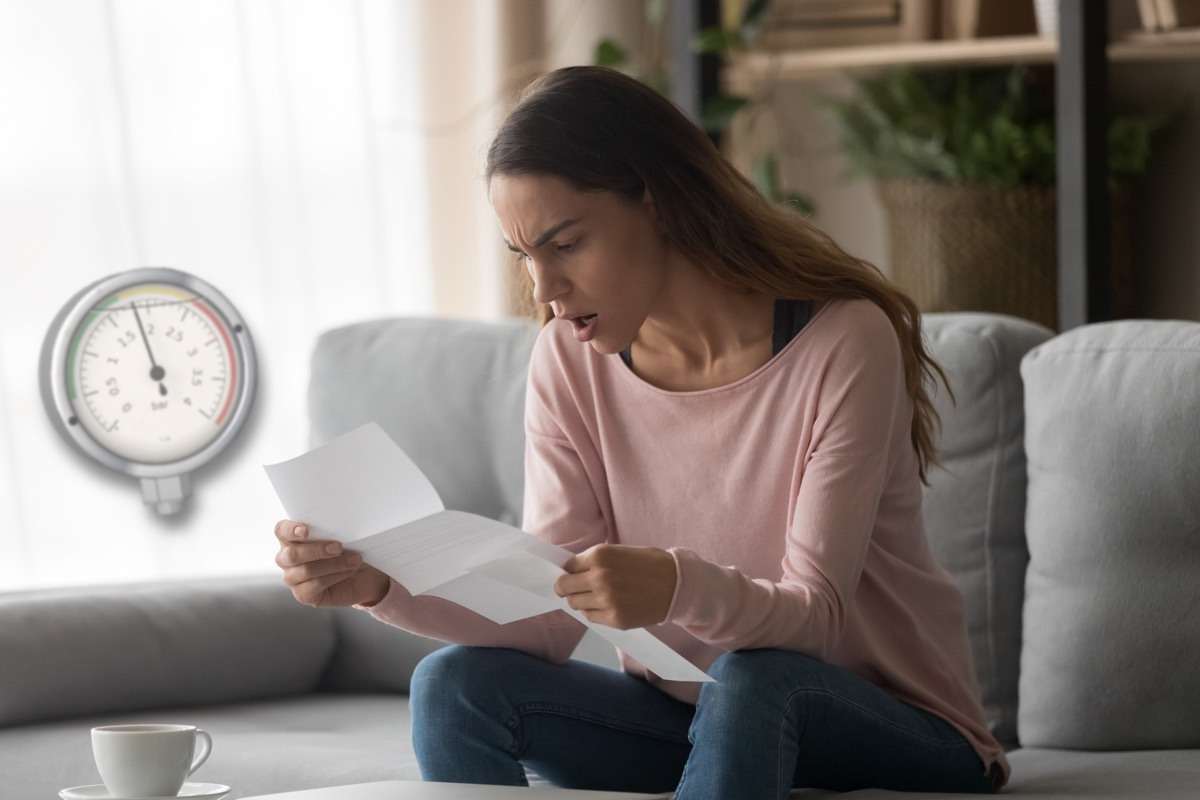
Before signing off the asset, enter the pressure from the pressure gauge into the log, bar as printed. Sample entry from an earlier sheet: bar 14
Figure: bar 1.8
